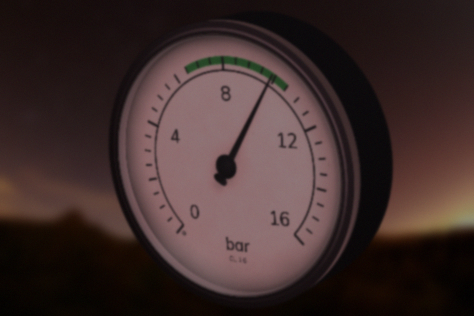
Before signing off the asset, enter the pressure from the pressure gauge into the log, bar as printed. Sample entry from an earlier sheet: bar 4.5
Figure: bar 10
